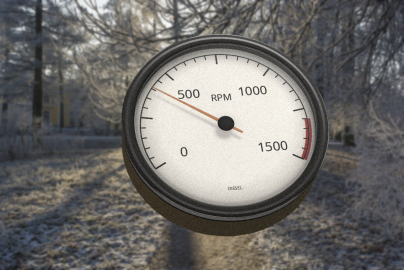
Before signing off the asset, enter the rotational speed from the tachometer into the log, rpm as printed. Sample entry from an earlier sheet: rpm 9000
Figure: rpm 400
